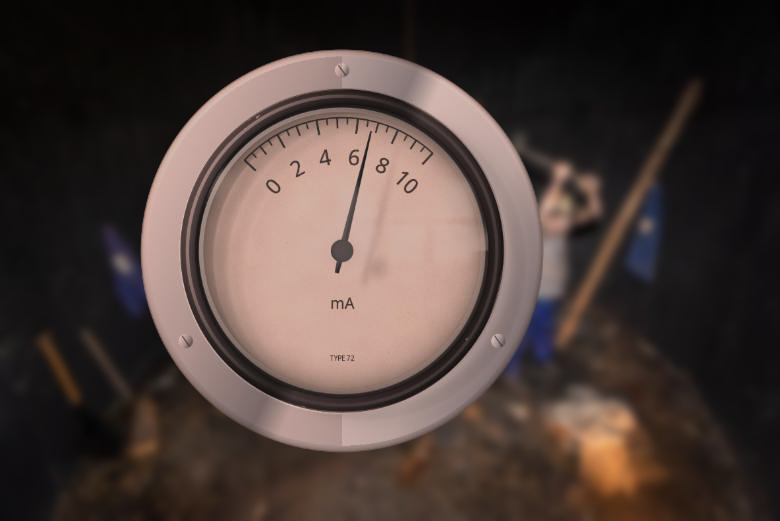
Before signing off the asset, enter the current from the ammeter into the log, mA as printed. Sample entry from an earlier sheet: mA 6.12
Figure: mA 6.75
